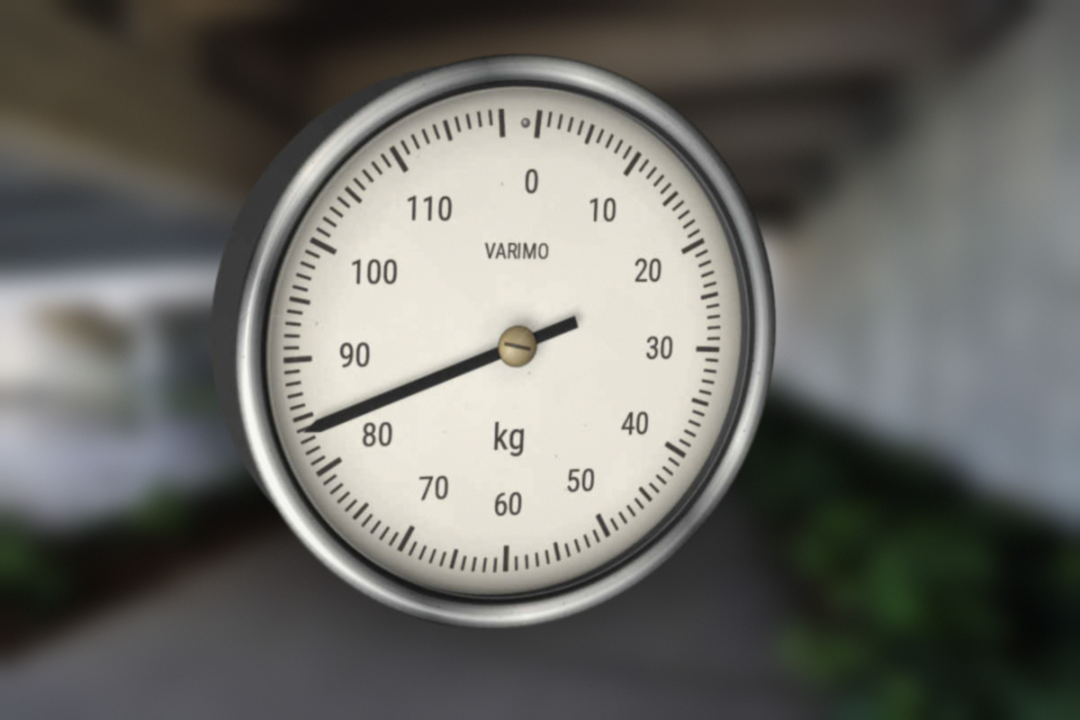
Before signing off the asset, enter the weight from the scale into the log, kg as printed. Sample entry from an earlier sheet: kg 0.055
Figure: kg 84
